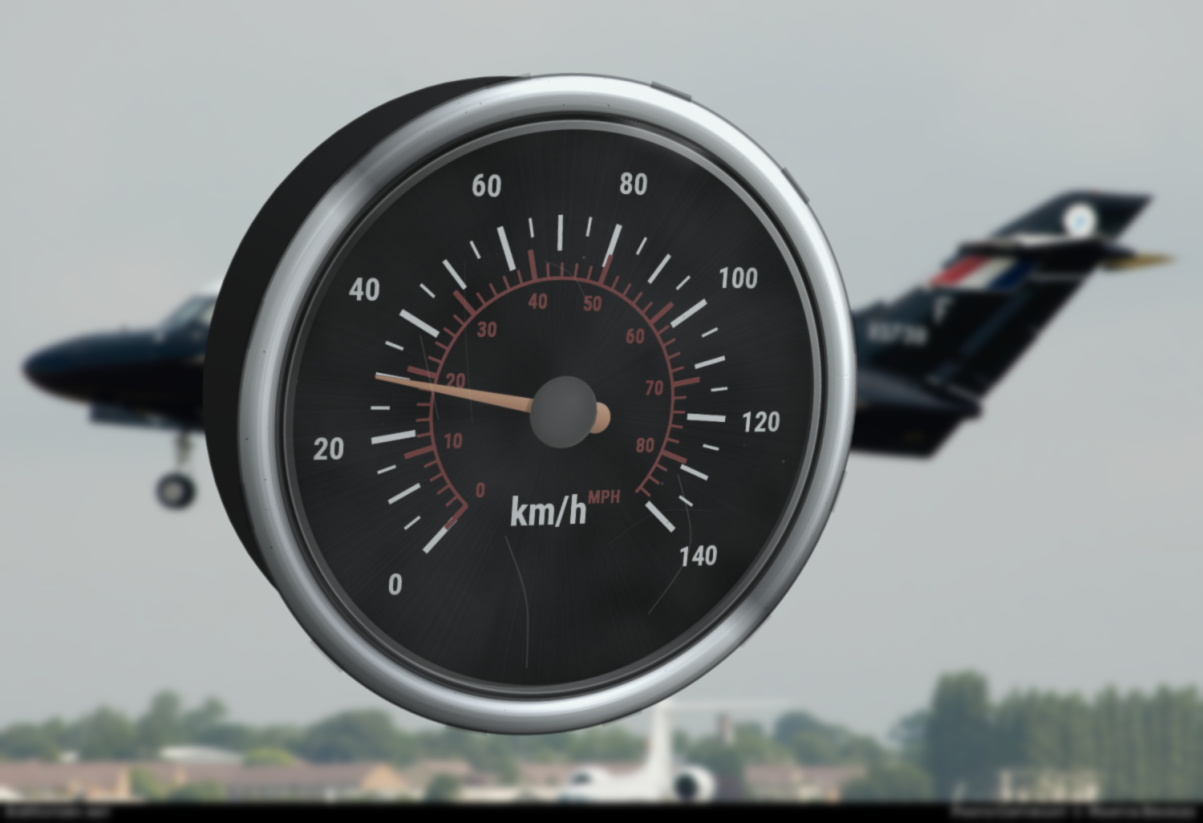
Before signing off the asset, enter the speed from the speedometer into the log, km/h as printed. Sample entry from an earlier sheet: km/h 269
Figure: km/h 30
